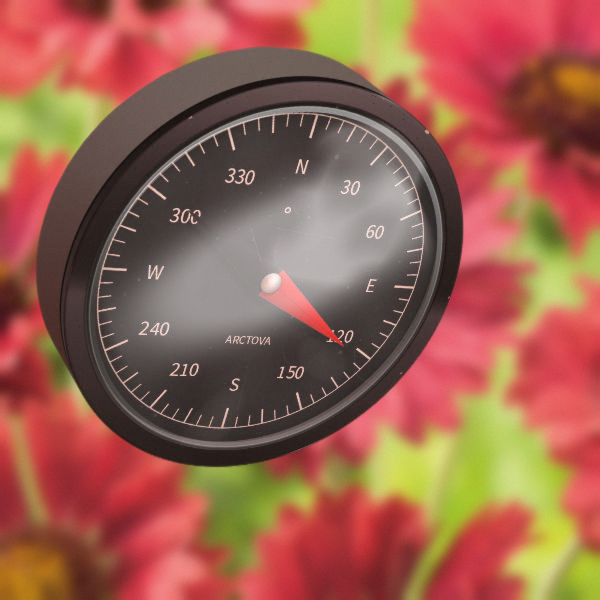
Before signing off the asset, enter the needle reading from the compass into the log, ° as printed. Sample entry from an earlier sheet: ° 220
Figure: ° 122.5
